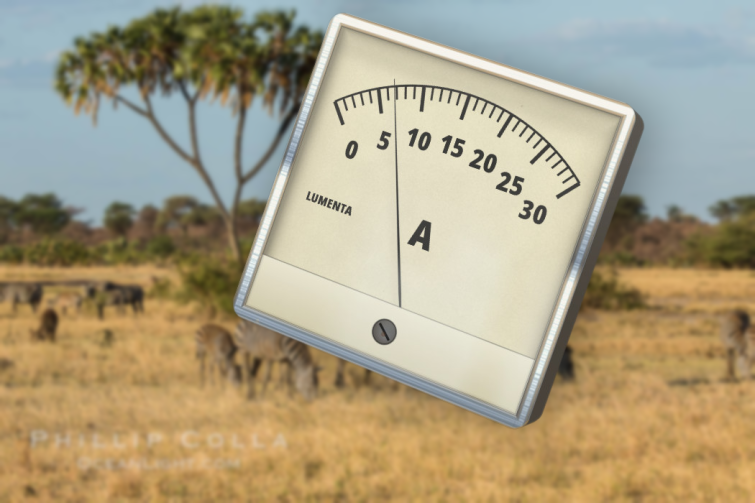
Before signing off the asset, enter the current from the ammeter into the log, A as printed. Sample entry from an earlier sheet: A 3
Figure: A 7
